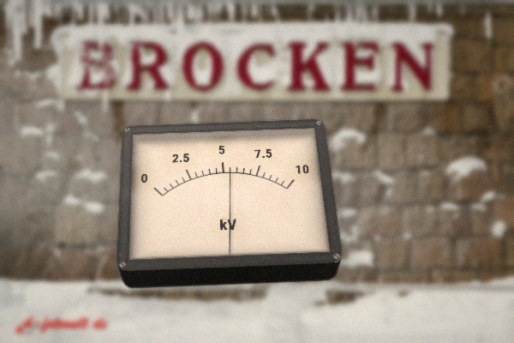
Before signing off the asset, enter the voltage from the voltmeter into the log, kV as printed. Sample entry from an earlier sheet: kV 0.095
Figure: kV 5.5
